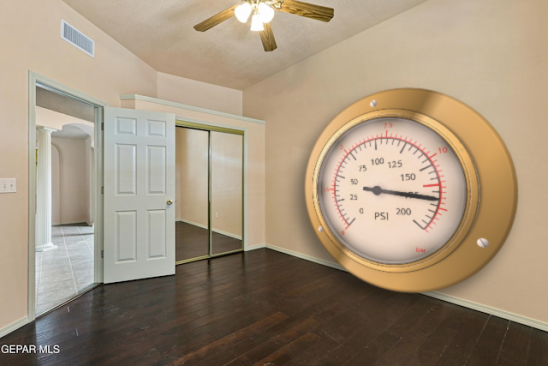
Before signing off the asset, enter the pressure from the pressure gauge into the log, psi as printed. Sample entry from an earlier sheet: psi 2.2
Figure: psi 175
